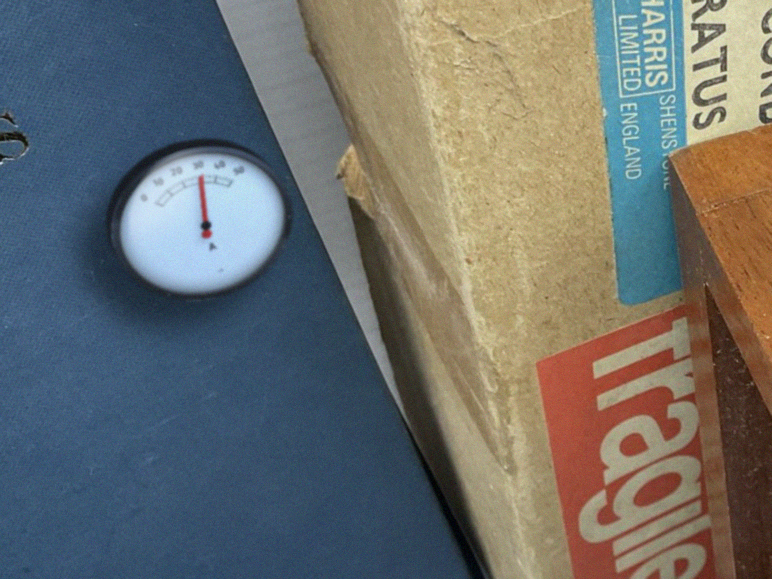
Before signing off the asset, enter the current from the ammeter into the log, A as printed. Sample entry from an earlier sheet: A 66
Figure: A 30
